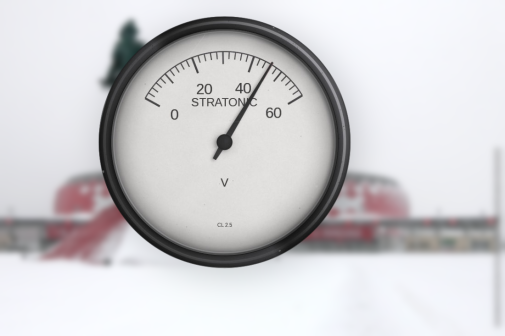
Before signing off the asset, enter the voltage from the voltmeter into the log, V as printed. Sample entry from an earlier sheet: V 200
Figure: V 46
